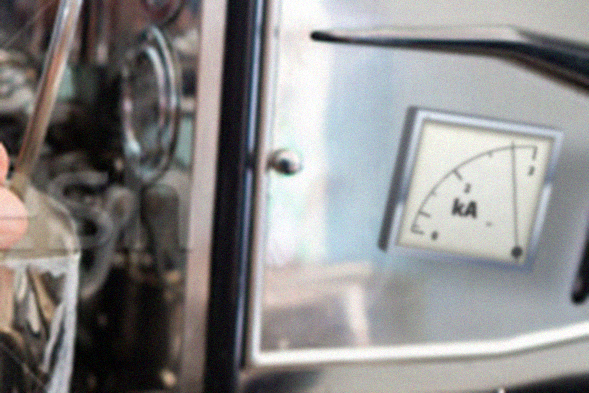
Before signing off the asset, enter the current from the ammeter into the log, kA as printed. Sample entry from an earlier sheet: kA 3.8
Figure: kA 2.75
